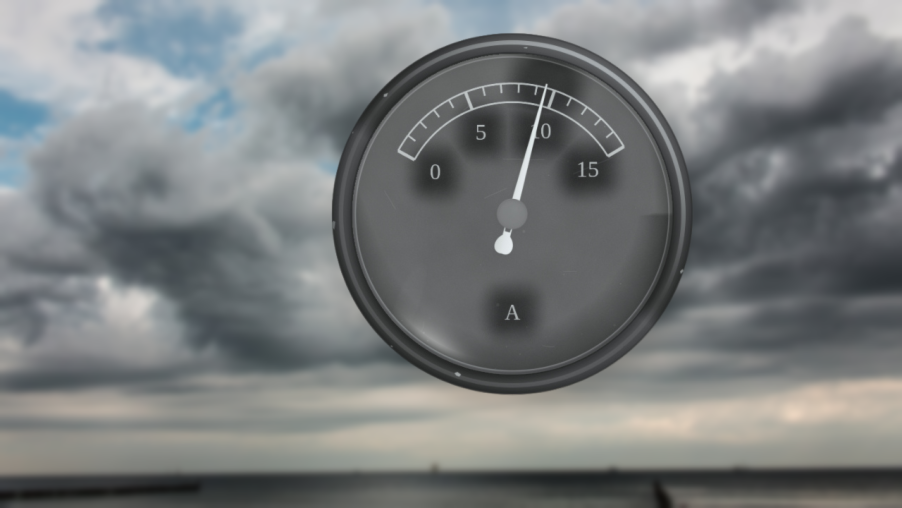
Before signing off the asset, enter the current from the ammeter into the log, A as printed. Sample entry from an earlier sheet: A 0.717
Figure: A 9.5
